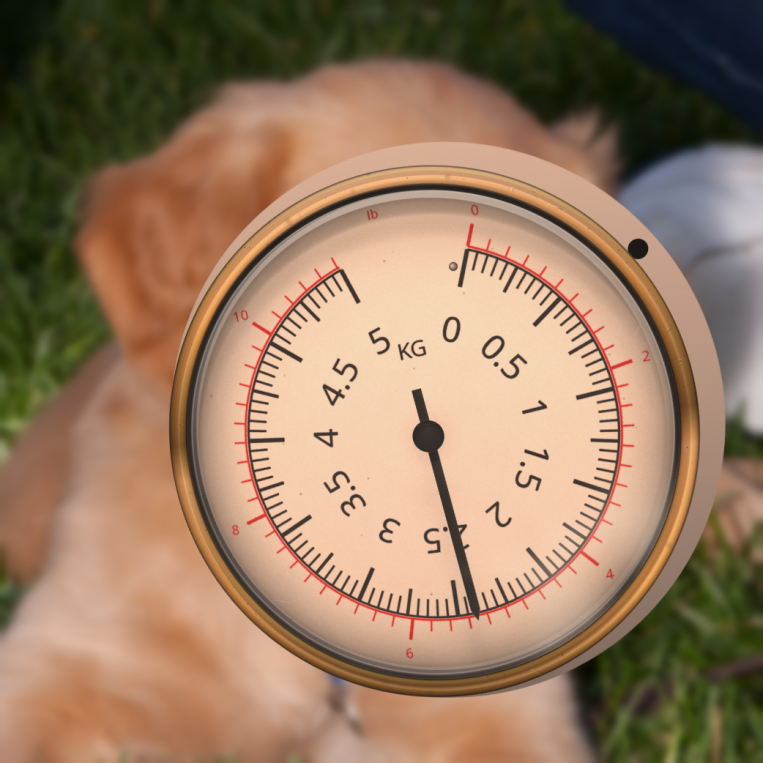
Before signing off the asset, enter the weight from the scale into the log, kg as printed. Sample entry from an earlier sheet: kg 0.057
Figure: kg 2.4
